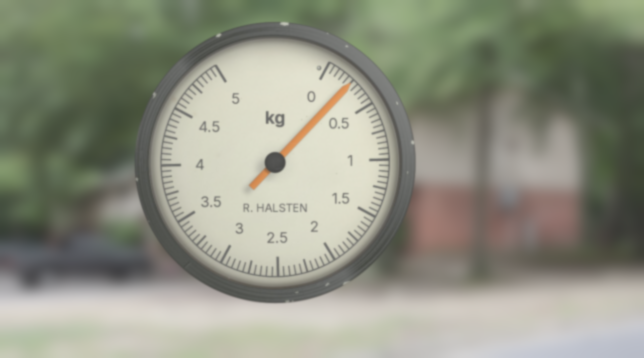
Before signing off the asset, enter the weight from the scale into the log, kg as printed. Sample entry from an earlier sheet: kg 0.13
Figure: kg 0.25
